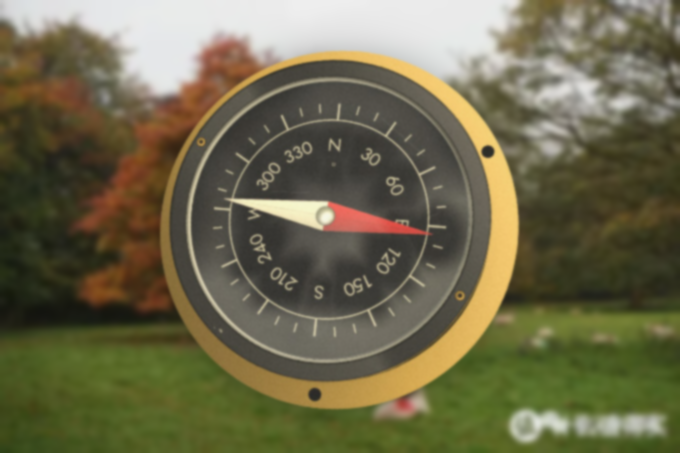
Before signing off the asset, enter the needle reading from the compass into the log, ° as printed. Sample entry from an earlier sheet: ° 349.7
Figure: ° 95
